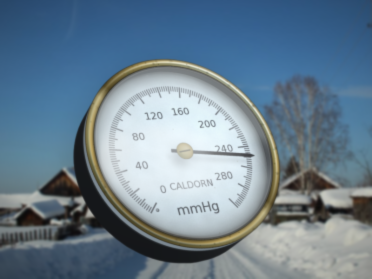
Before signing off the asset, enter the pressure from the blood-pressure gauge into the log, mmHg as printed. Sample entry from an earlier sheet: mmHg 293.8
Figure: mmHg 250
